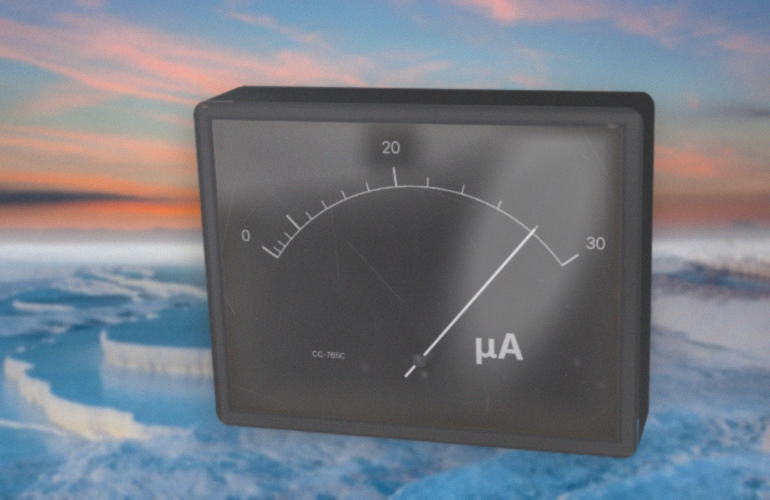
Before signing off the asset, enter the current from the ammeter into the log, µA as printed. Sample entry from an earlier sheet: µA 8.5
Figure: µA 28
